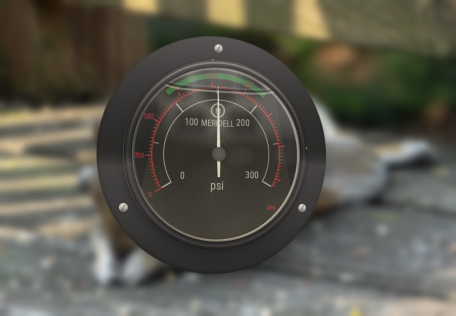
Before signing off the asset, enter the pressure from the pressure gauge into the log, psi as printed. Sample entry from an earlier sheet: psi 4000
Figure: psi 150
